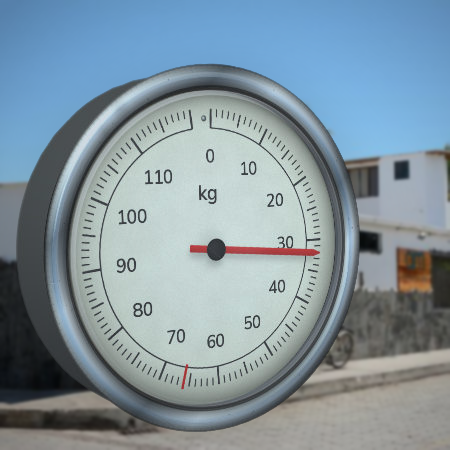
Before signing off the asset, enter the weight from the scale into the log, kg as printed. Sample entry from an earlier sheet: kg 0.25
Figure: kg 32
